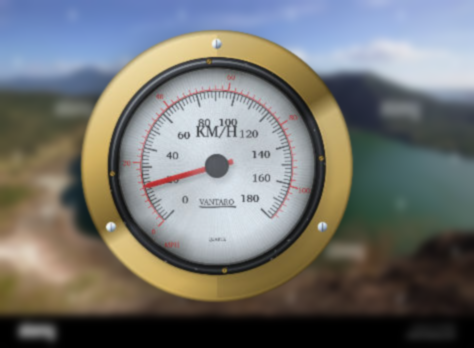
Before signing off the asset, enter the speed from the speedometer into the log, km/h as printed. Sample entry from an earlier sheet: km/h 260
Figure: km/h 20
